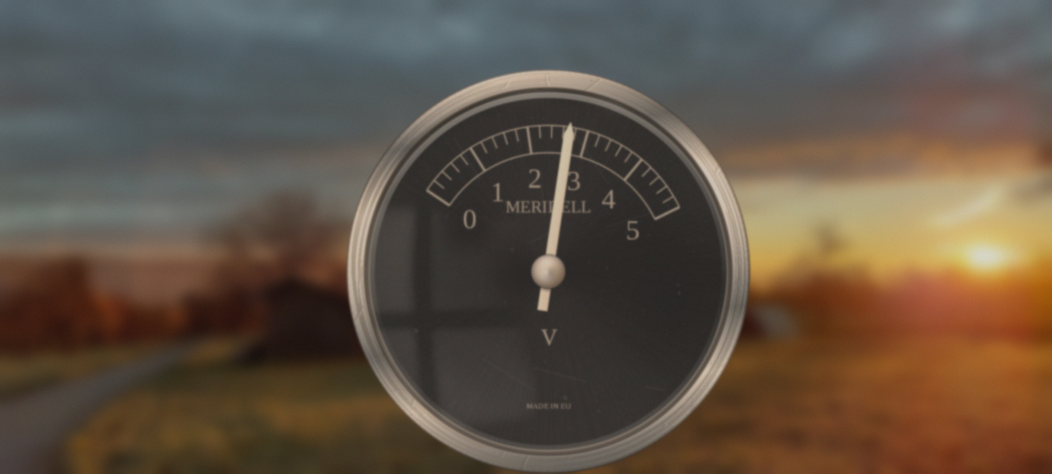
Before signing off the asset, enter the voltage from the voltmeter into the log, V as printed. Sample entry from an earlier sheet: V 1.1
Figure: V 2.7
